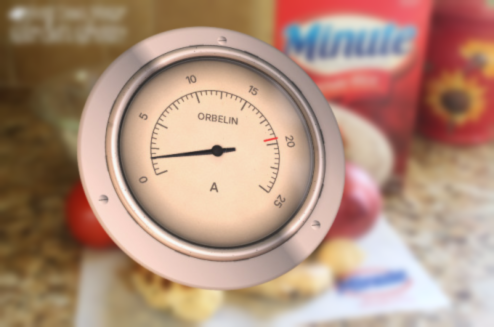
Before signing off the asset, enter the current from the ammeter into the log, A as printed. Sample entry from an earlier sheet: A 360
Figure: A 1.5
